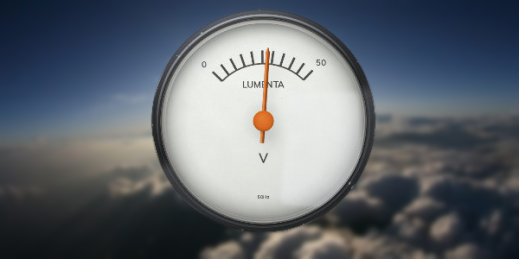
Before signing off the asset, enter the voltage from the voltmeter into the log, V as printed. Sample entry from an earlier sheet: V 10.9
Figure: V 27.5
